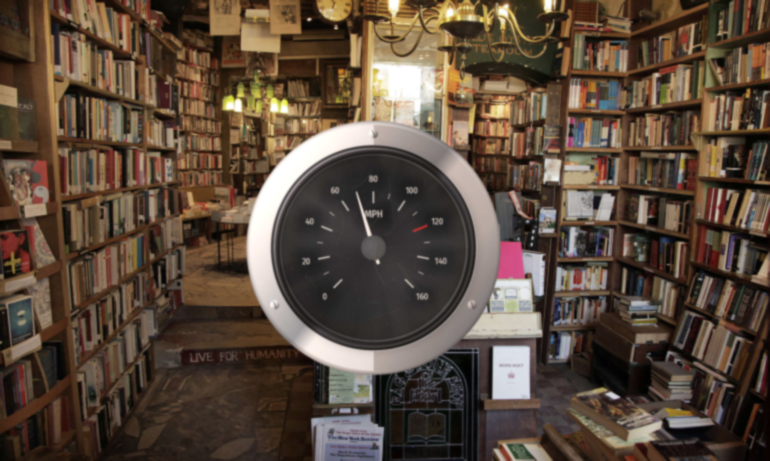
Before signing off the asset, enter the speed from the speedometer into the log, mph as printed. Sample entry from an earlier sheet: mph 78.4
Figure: mph 70
